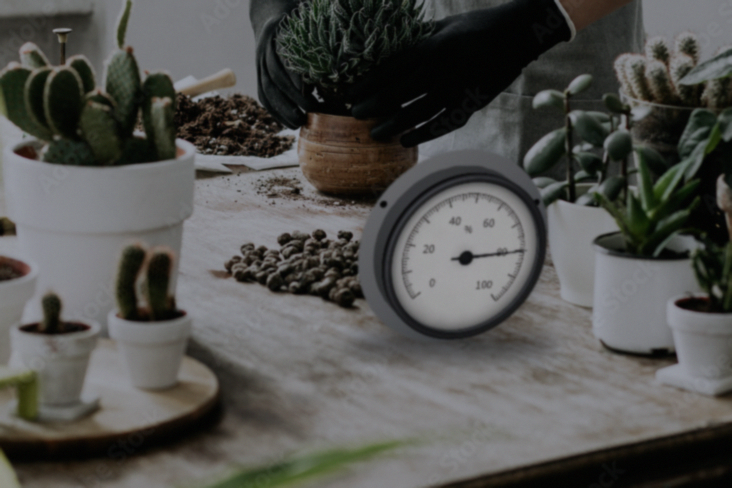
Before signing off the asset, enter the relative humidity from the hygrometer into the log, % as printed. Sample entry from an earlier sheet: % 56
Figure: % 80
